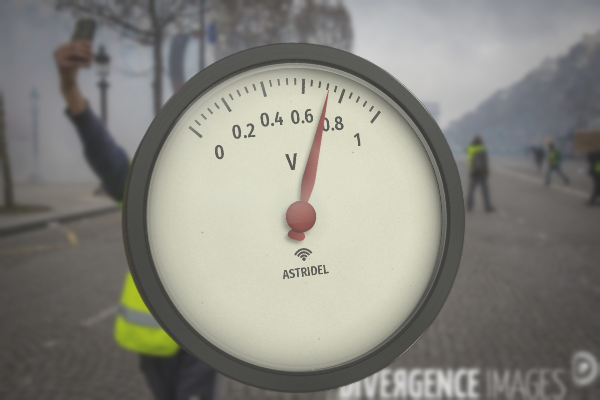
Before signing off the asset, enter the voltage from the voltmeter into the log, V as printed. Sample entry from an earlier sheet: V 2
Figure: V 0.72
